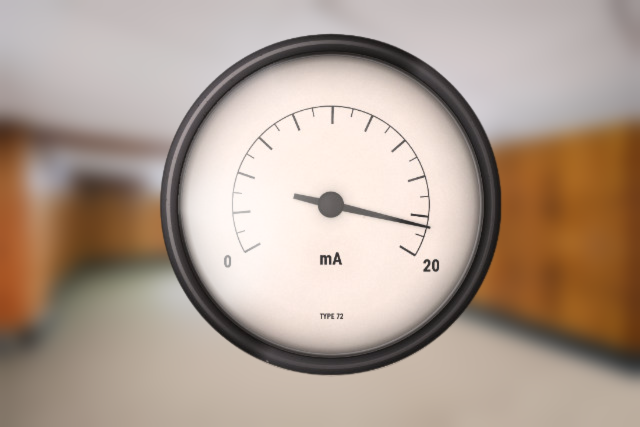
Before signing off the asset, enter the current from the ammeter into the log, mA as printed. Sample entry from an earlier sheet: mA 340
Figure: mA 18.5
